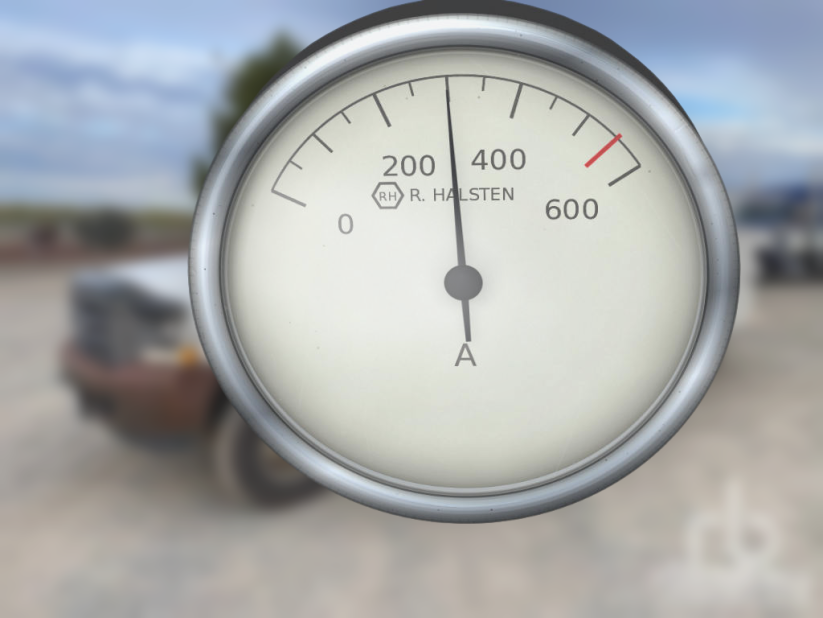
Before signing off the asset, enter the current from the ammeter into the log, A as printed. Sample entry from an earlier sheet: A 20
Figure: A 300
